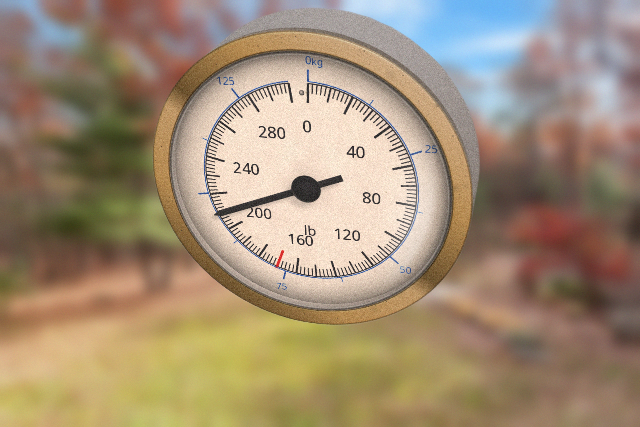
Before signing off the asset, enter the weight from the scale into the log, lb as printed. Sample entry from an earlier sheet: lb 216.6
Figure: lb 210
